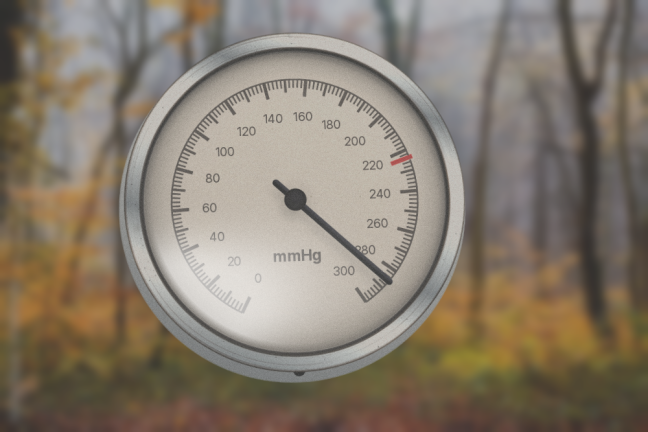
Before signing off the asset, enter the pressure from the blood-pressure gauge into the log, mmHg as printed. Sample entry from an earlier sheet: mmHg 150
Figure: mmHg 286
